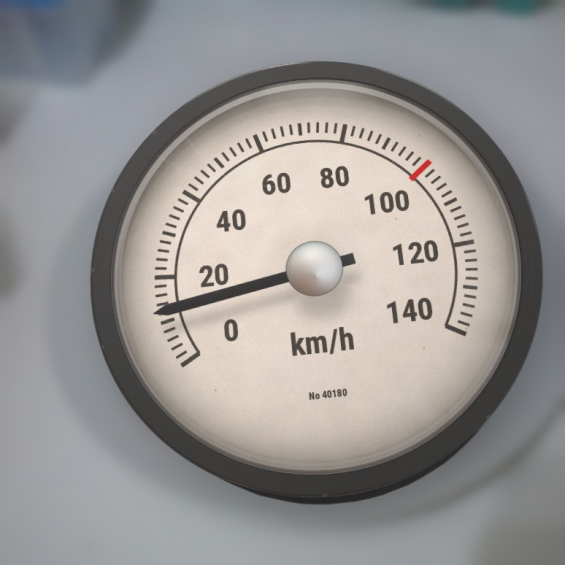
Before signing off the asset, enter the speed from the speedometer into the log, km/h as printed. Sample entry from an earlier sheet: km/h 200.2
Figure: km/h 12
